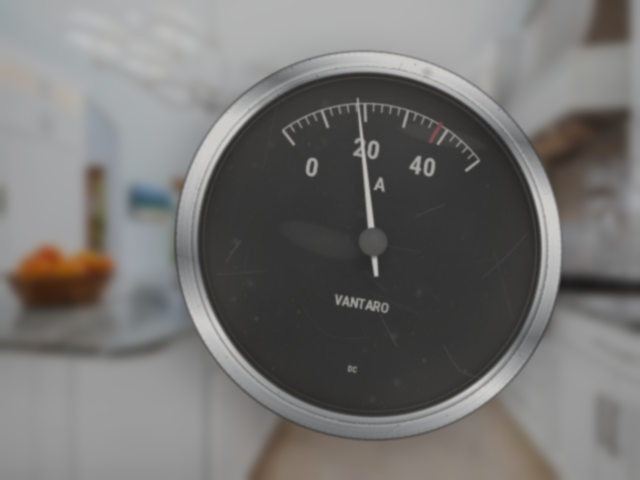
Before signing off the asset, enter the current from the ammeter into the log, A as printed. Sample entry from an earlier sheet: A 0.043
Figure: A 18
